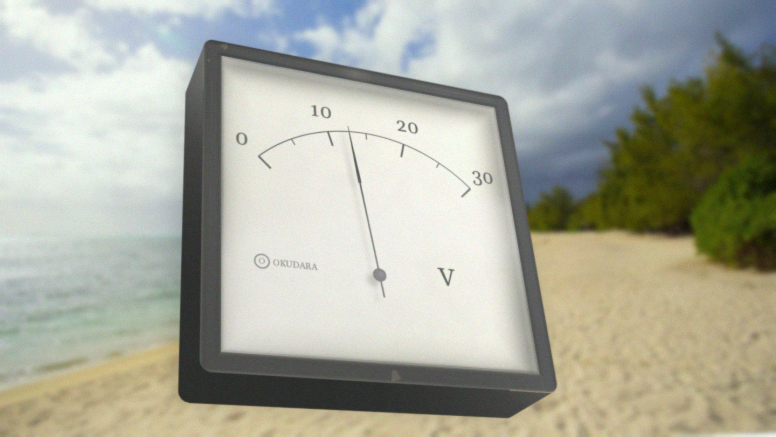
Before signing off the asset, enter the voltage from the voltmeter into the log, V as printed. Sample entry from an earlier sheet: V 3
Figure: V 12.5
